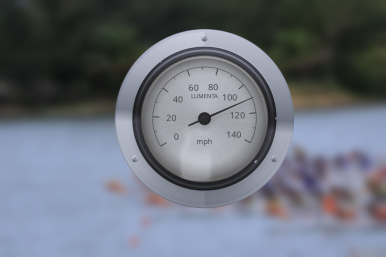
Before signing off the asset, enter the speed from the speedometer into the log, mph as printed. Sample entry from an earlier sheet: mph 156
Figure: mph 110
